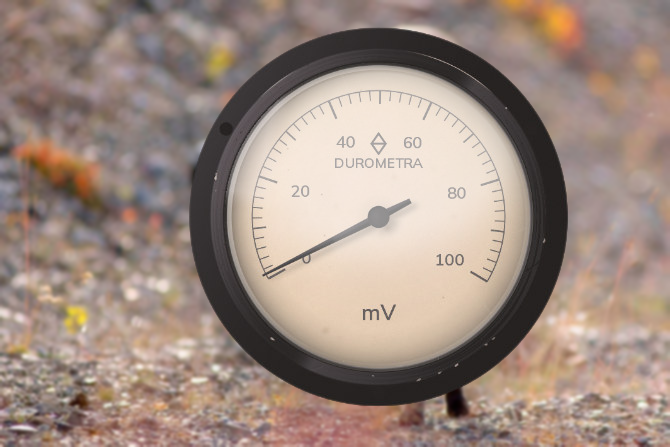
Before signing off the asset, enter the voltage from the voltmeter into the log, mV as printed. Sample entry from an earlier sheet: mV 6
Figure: mV 1
